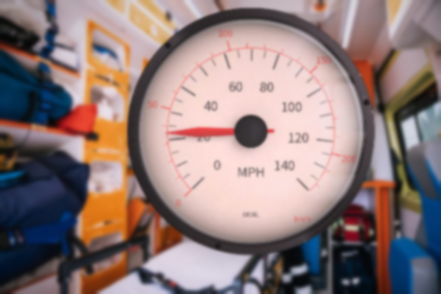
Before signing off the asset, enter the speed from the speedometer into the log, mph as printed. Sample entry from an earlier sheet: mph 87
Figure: mph 22.5
